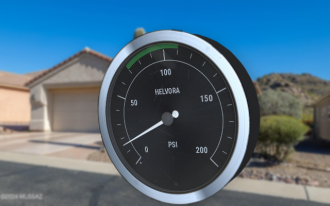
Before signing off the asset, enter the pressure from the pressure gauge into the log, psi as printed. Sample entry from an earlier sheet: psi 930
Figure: psi 15
